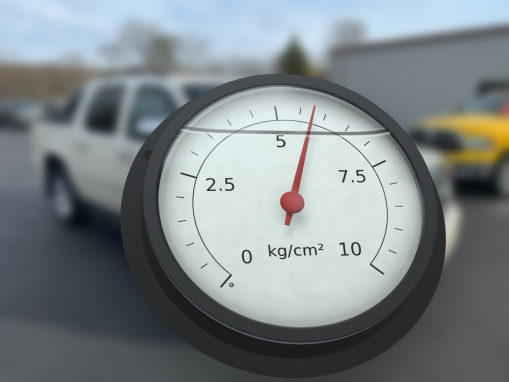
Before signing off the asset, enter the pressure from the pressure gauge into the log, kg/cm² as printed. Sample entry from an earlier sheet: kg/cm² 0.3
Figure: kg/cm² 5.75
